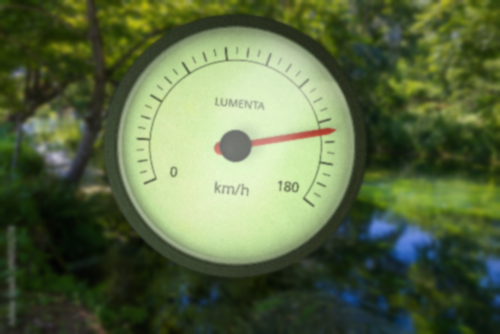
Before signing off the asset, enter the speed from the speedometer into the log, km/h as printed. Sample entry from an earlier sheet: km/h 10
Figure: km/h 145
